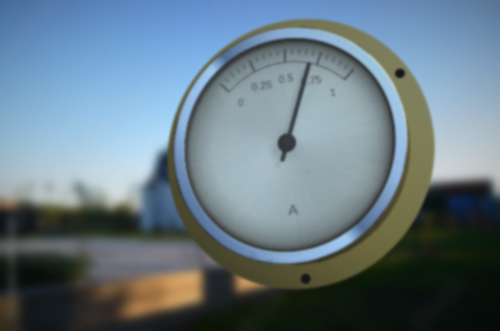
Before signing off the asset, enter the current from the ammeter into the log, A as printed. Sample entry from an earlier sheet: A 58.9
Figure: A 0.7
